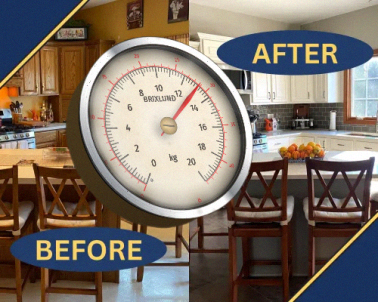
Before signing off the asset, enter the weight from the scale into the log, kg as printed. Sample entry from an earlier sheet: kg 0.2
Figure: kg 13
